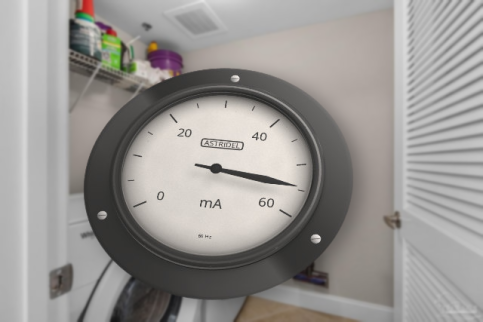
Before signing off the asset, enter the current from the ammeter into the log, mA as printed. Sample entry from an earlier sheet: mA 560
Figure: mA 55
